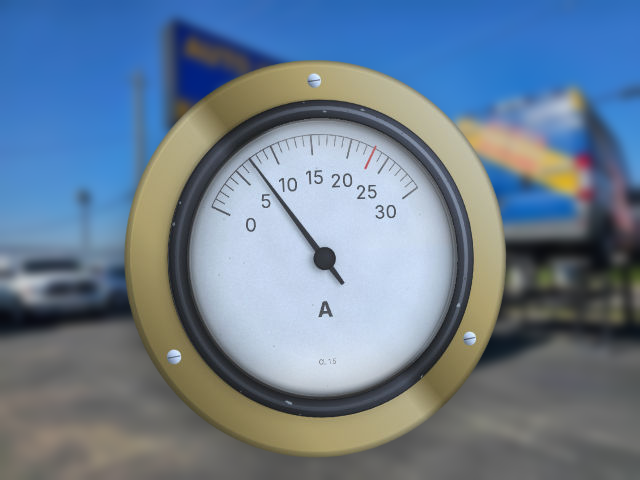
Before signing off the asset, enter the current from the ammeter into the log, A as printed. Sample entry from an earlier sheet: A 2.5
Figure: A 7
